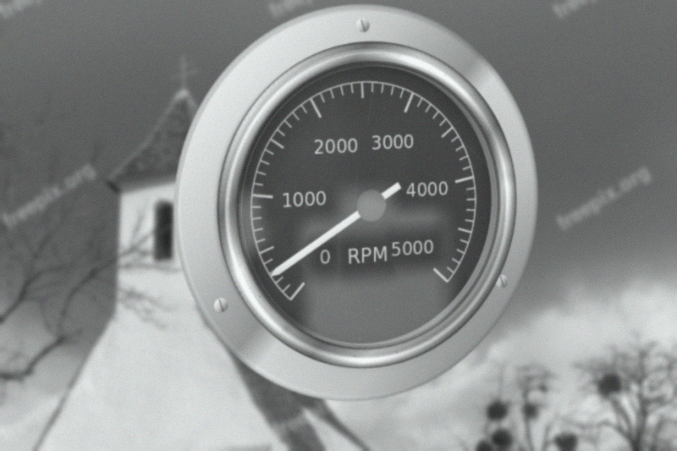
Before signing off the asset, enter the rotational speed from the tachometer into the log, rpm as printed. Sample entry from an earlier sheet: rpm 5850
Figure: rpm 300
